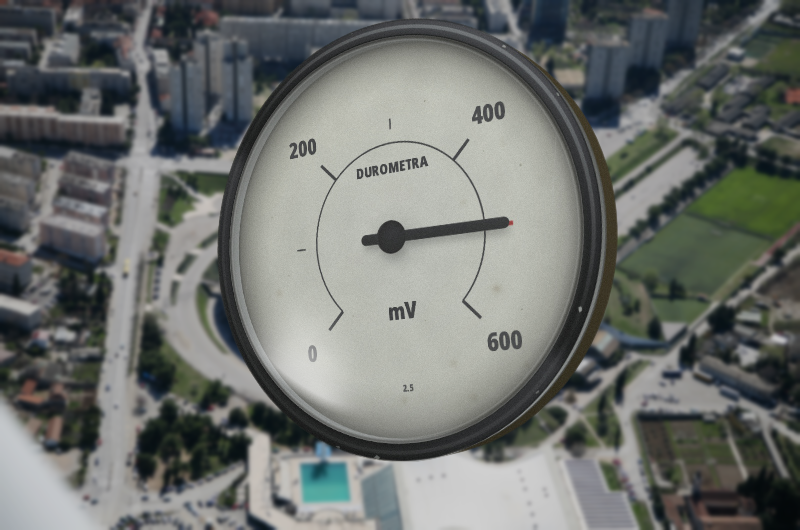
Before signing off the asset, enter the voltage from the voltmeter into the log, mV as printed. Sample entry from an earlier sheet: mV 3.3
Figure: mV 500
